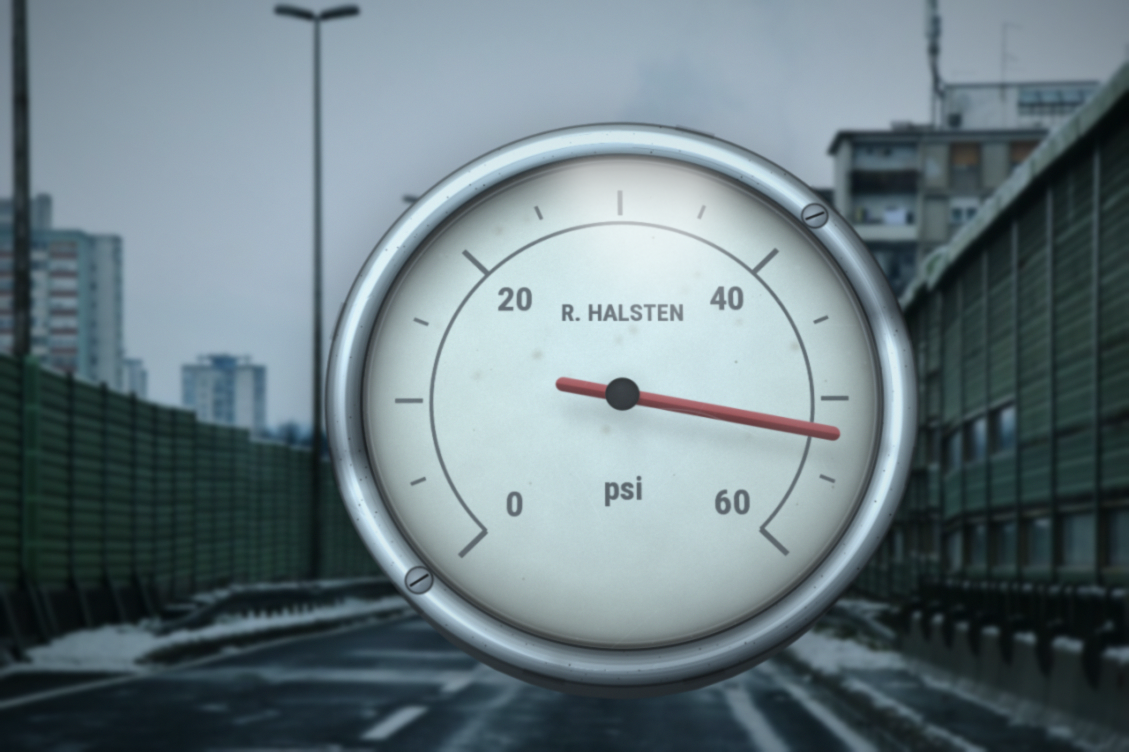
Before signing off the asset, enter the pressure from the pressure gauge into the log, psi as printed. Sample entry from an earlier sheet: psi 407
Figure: psi 52.5
